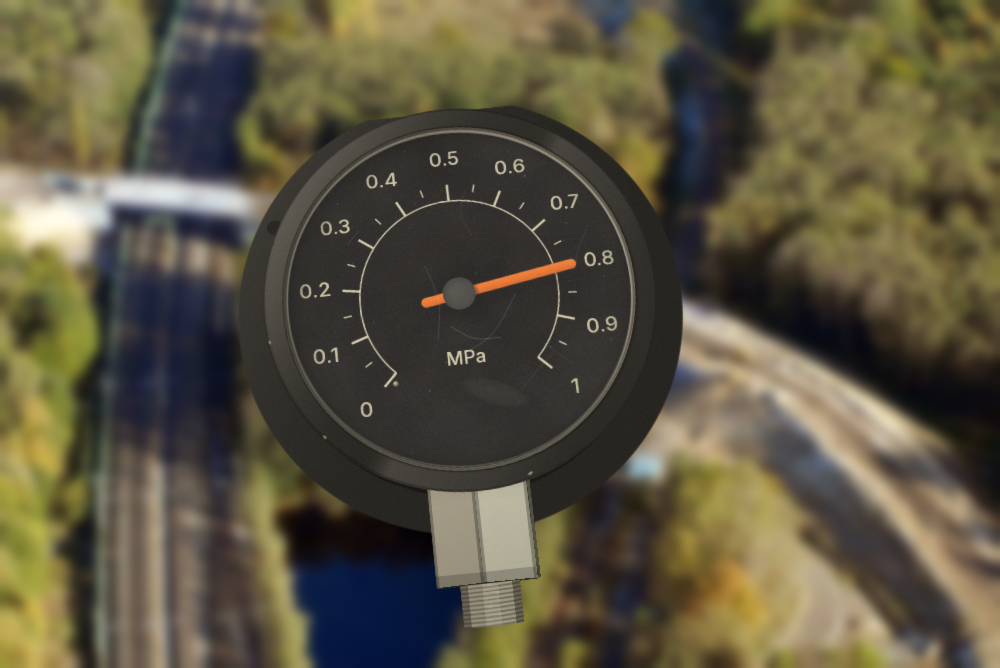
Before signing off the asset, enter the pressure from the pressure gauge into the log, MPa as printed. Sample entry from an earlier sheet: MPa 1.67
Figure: MPa 0.8
